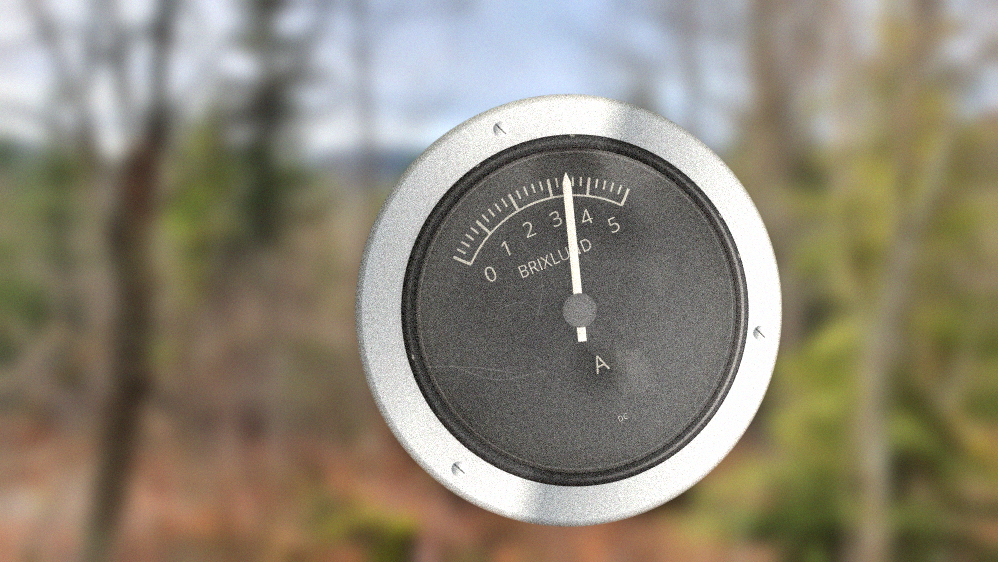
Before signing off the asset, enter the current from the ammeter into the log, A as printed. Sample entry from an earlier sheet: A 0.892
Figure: A 3.4
